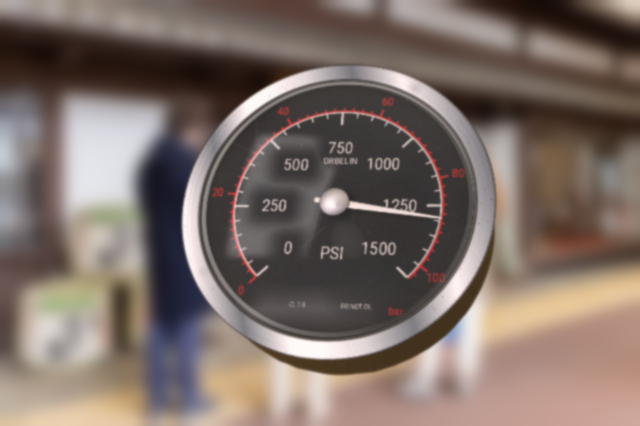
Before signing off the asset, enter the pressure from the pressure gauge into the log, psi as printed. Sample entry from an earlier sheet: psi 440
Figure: psi 1300
